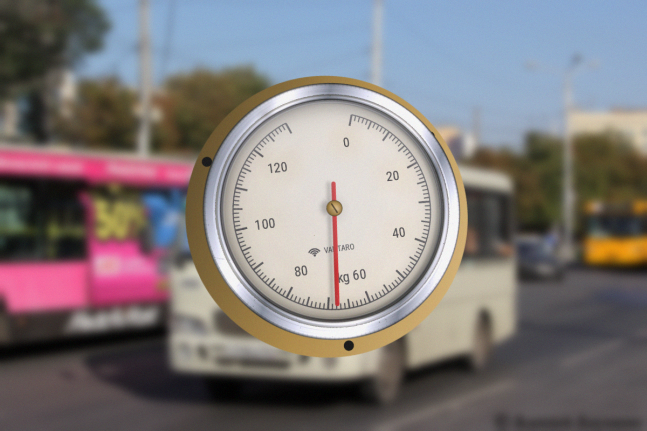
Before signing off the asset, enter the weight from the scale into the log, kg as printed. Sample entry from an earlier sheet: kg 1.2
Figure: kg 68
